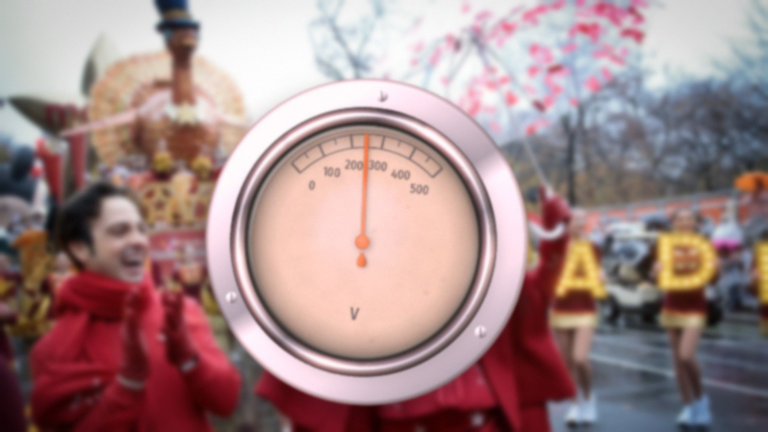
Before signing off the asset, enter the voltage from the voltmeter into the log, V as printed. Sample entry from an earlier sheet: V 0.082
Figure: V 250
